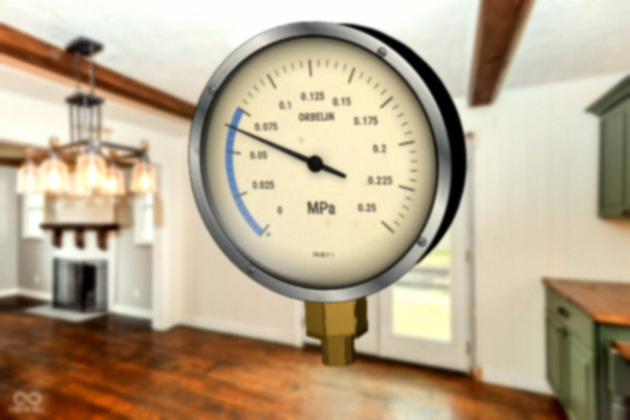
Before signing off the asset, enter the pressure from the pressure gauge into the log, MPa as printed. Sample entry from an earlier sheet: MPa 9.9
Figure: MPa 0.065
